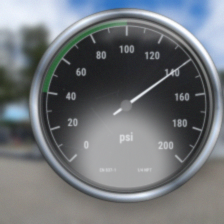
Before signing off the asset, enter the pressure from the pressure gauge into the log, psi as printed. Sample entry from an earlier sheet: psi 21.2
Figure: psi 140
